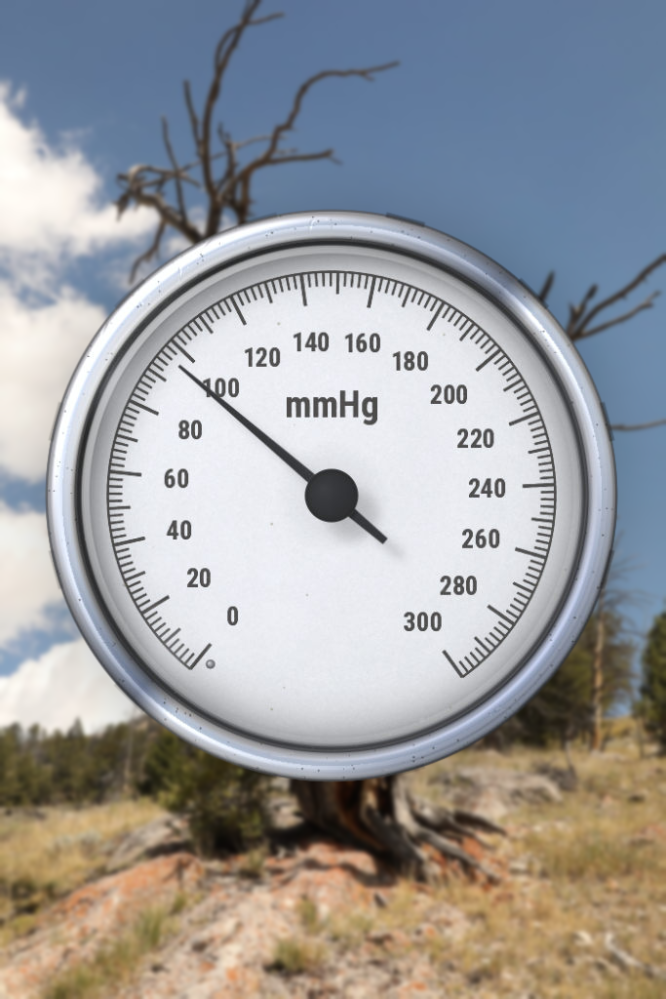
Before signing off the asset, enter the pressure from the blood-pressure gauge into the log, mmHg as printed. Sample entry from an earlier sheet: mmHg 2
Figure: mmHg 96
